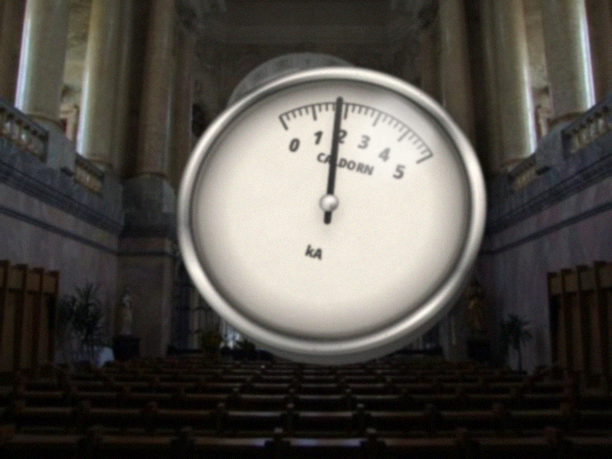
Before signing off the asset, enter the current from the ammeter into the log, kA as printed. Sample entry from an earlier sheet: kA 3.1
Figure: kA 1.8
